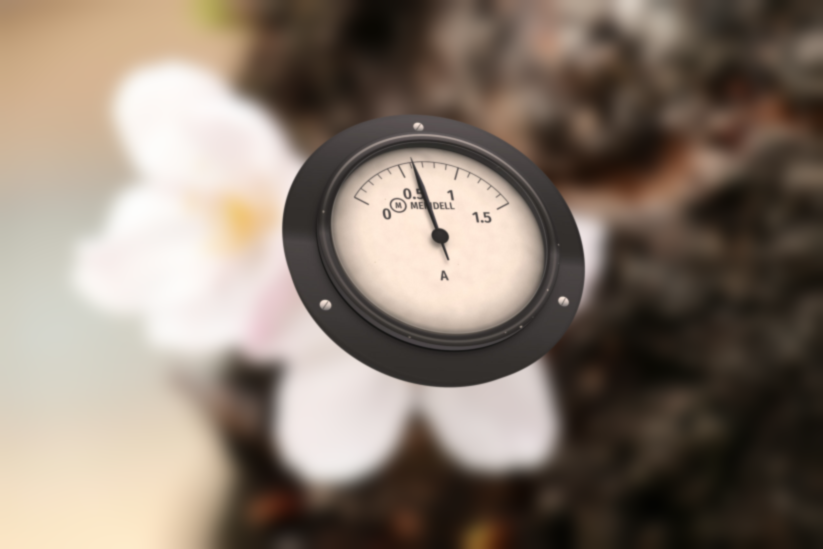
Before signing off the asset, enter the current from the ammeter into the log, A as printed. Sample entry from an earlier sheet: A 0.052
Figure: A 0.6
